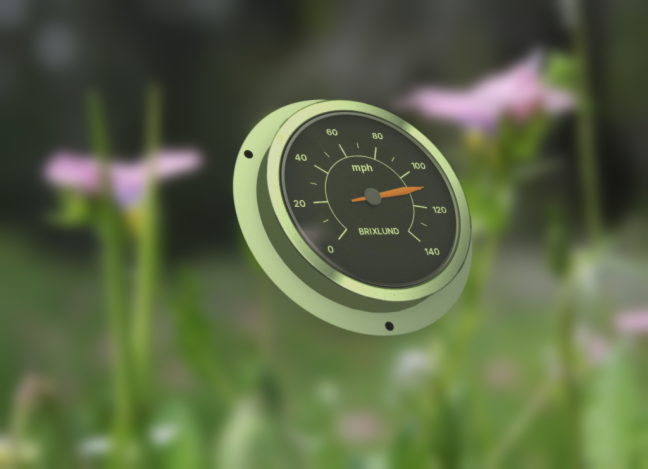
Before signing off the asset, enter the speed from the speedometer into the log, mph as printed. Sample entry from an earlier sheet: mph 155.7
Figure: mph 110
